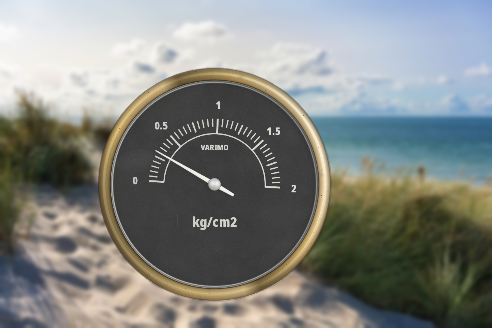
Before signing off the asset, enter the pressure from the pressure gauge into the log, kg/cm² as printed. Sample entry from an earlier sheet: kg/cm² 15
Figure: kg/cm² 0.3
